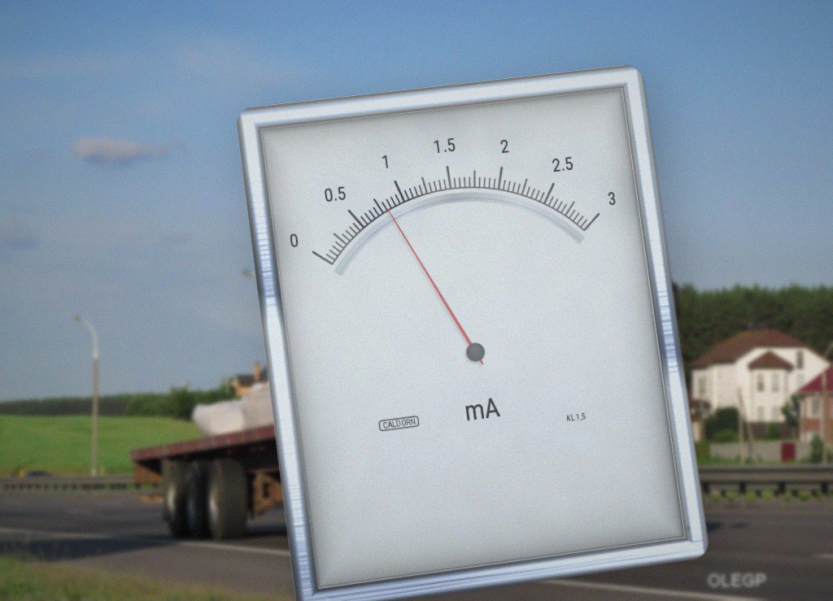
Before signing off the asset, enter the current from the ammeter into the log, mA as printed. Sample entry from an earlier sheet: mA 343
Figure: mA 0.8
